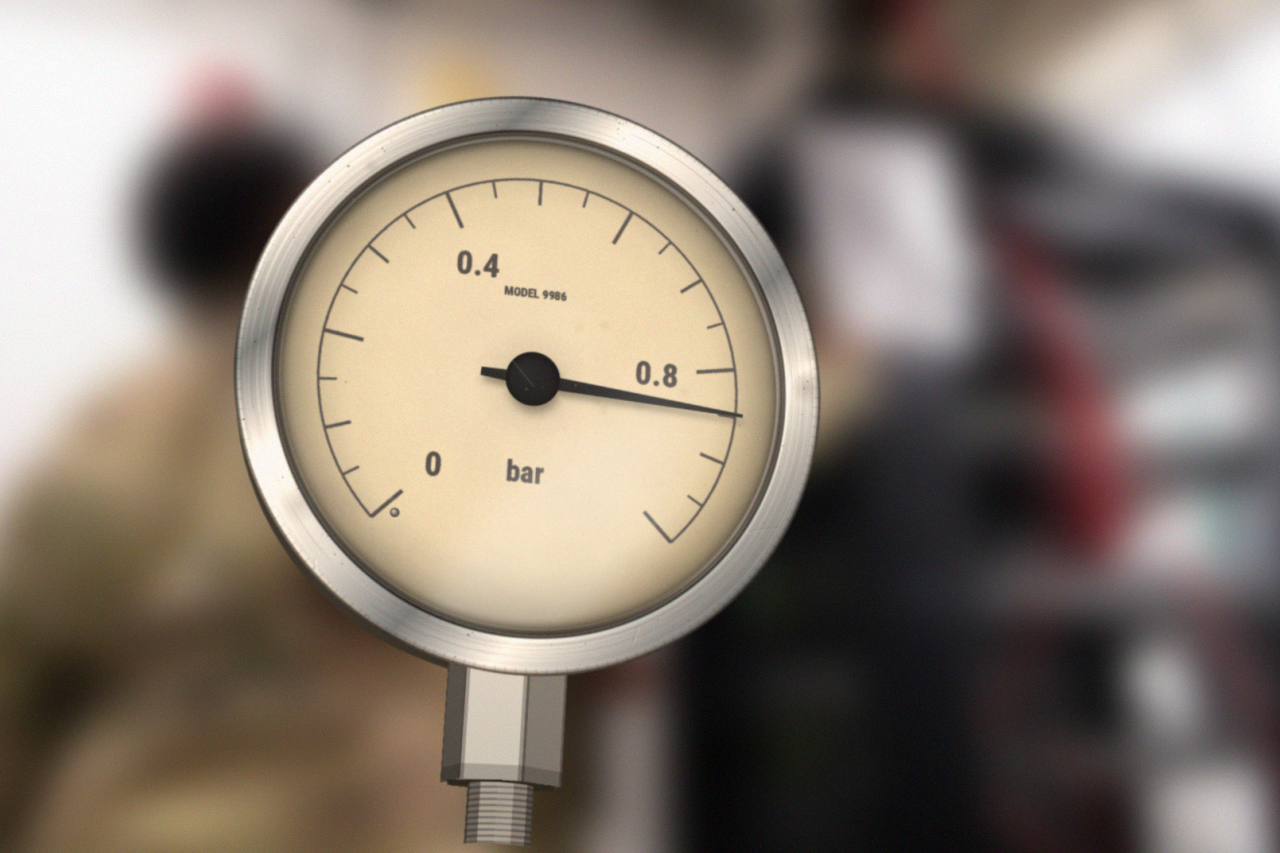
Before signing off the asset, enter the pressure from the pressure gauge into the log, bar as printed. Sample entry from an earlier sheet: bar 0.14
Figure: bar 0.85
